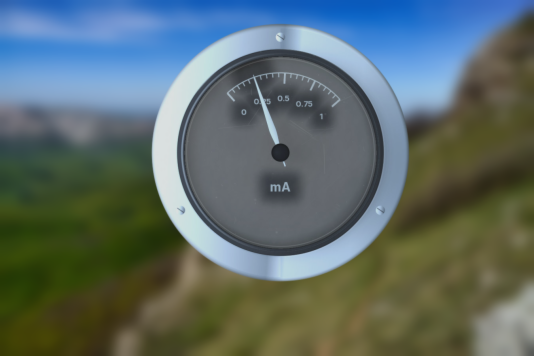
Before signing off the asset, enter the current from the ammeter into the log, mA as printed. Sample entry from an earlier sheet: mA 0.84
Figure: mA 0.25
